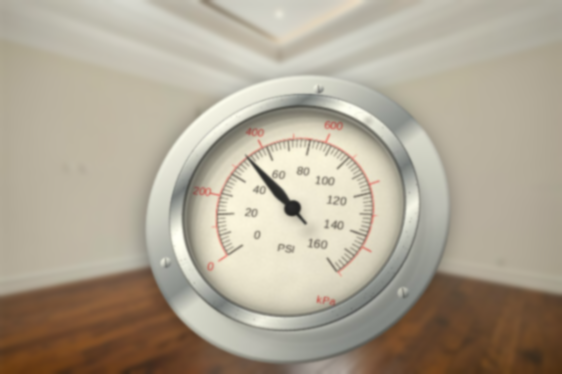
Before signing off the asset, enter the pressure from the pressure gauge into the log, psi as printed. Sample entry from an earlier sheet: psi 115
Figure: psi 50
